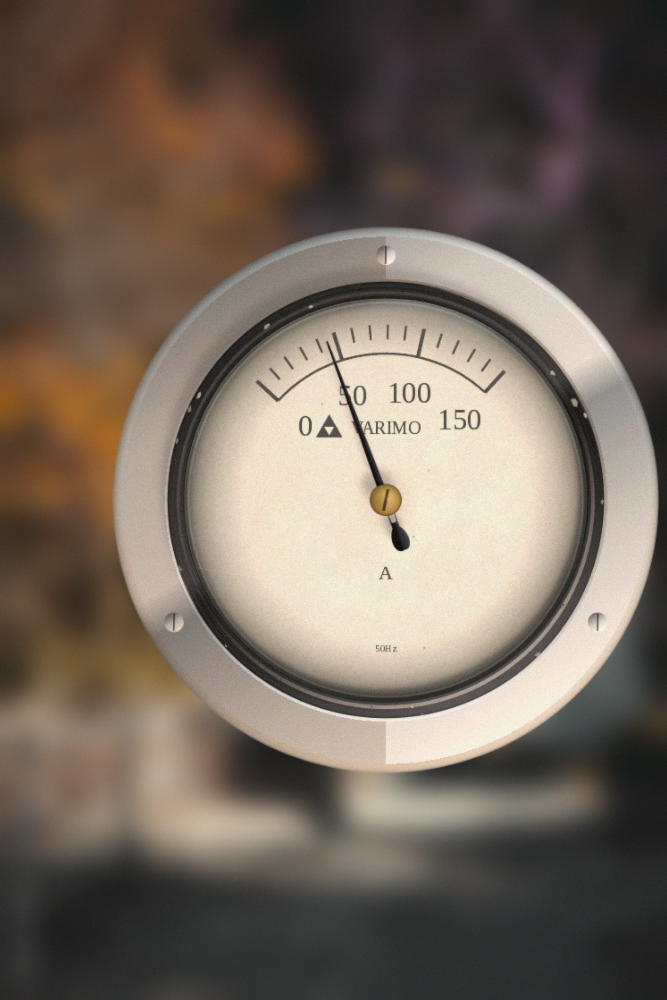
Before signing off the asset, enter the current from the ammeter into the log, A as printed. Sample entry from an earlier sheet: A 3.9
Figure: A 45
